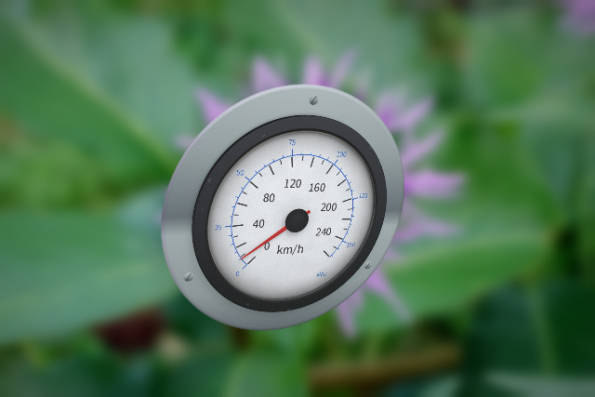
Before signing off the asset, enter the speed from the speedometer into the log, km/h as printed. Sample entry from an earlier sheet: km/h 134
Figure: km/h 10
